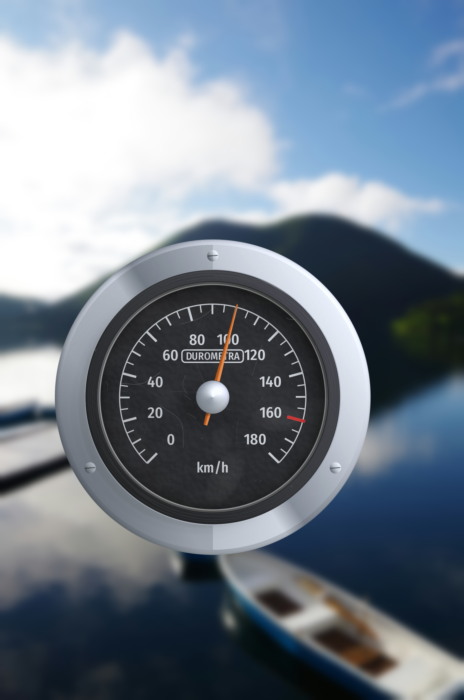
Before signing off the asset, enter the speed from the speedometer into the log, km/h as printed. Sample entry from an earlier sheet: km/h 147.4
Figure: km/h 100
